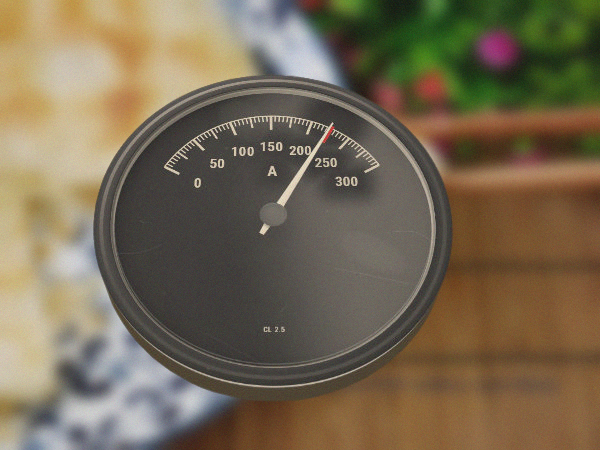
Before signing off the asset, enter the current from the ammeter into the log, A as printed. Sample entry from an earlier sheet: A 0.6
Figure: A 225
